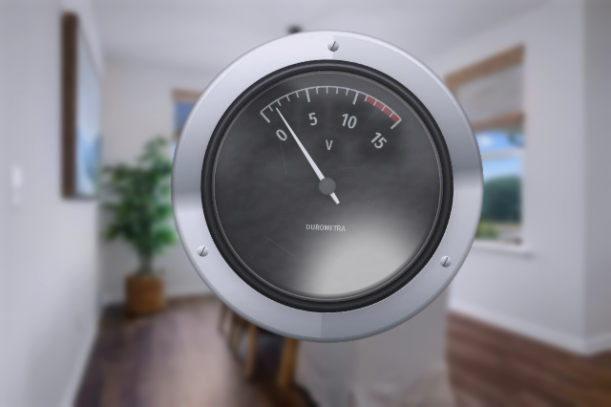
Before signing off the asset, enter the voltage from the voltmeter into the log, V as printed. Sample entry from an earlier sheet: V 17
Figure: V 1.5
